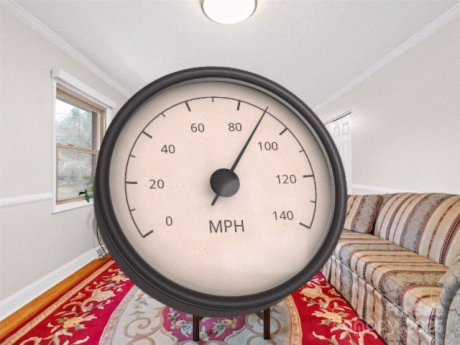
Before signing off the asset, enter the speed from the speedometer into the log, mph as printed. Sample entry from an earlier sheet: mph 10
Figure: mph 90
